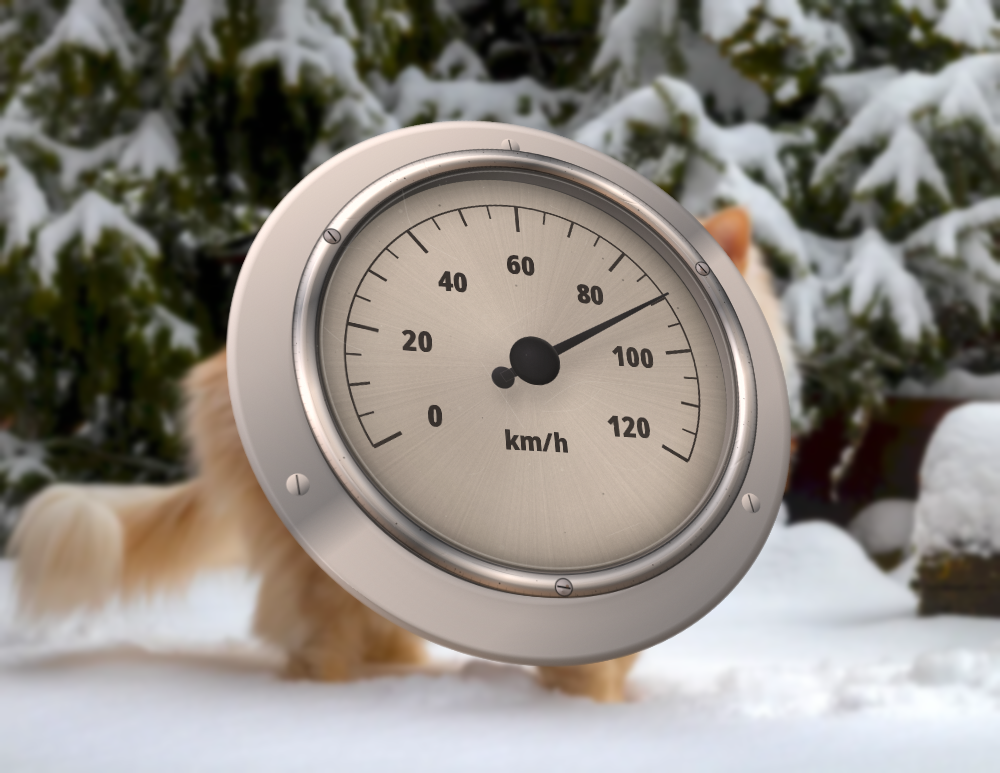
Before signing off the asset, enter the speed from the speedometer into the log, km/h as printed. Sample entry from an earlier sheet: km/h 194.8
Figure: km/h 90
